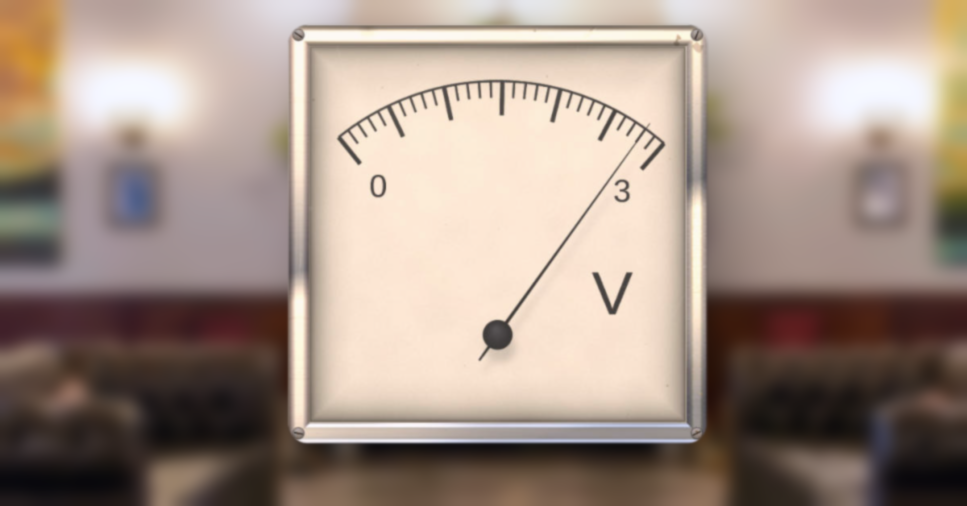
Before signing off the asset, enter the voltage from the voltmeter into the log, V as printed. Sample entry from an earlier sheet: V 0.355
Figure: V 2.8
